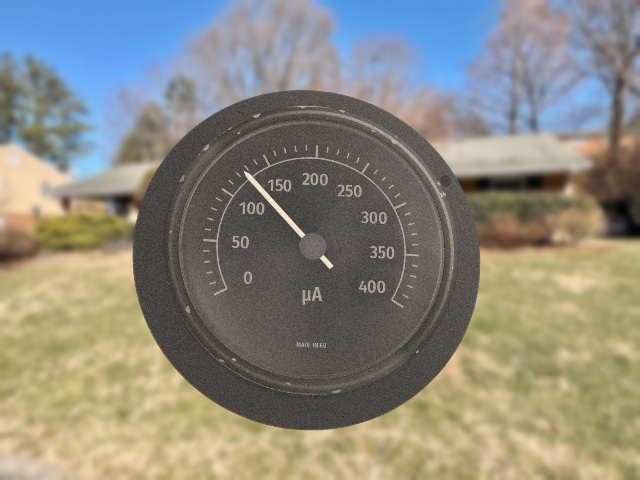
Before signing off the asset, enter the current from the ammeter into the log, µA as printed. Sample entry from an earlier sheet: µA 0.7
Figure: µA 125
